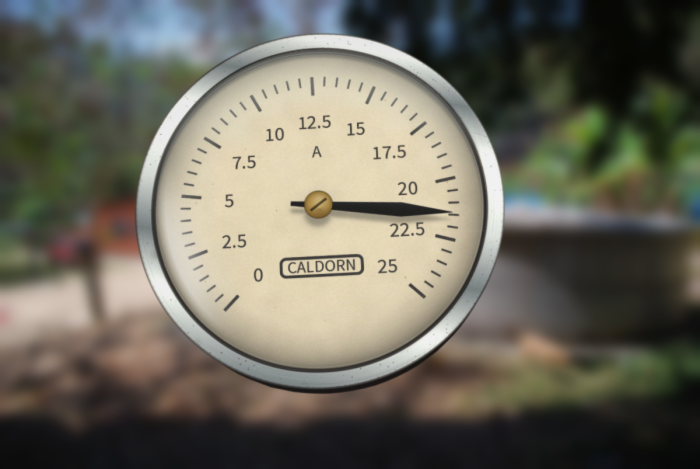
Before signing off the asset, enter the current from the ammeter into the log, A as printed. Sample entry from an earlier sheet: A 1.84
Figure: A 21.5
